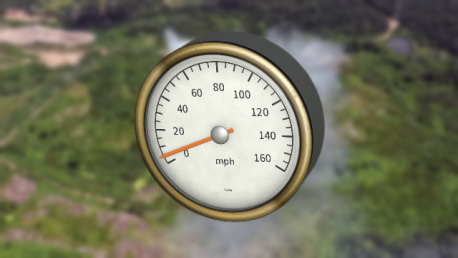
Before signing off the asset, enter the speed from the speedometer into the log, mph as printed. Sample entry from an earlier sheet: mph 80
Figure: mph 5
